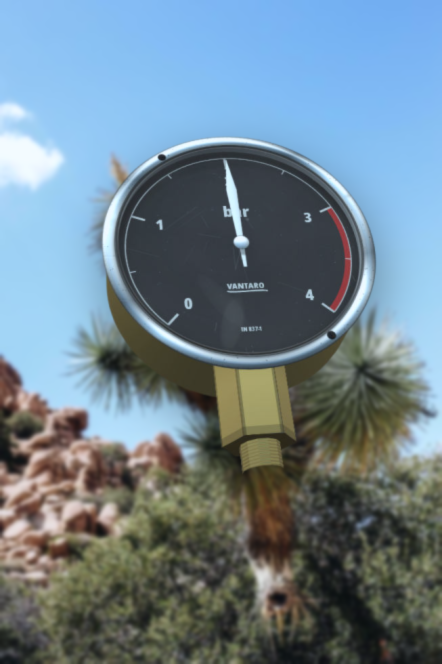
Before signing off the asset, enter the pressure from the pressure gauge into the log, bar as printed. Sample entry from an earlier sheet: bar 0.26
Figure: bar 2
